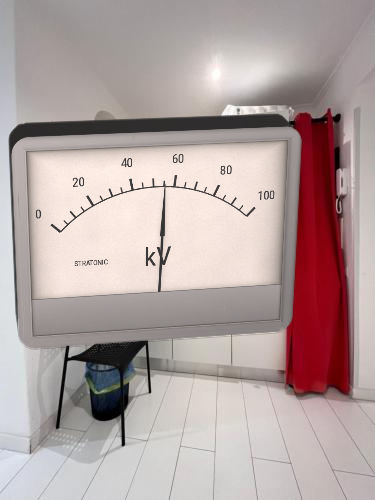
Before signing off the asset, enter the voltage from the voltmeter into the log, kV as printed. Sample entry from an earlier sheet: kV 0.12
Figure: kV 55
